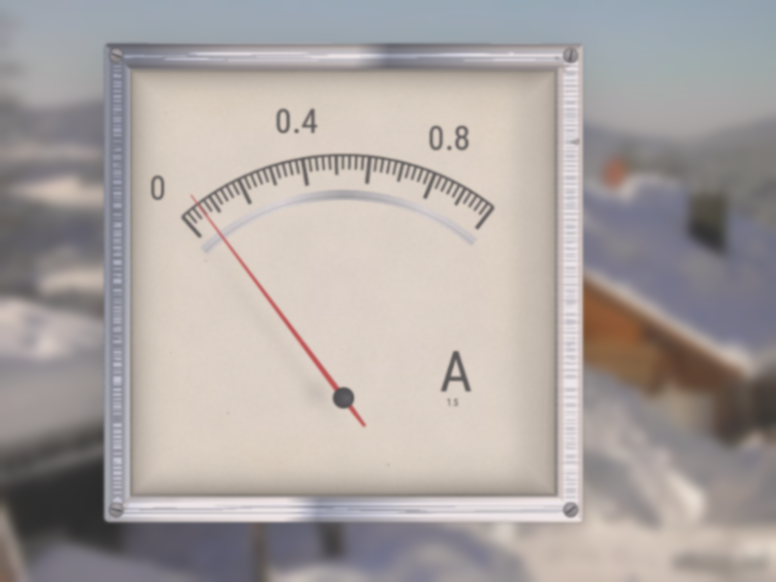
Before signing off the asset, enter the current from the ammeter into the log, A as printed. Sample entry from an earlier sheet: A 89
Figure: A 0.06
